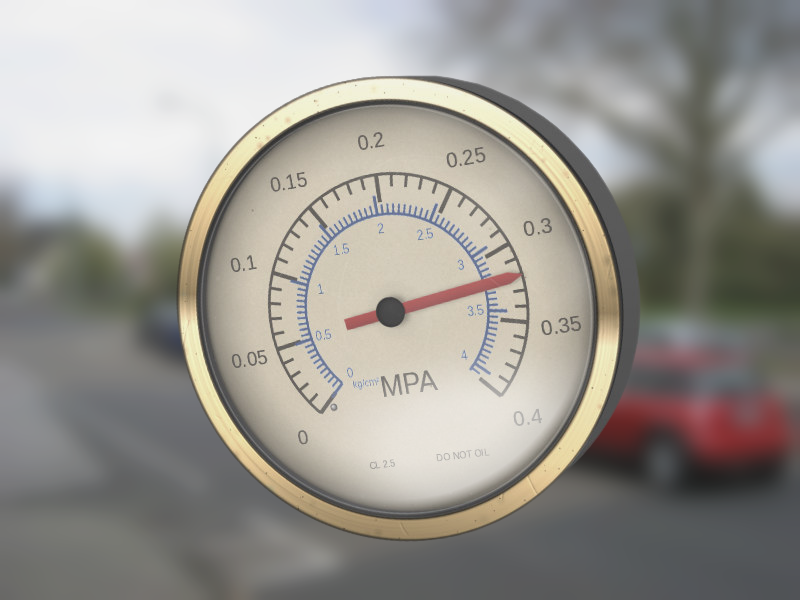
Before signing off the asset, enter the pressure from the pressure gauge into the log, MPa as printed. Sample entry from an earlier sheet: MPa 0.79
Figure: MPa 0.32
